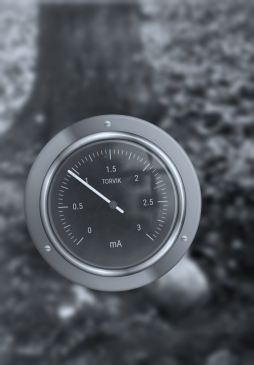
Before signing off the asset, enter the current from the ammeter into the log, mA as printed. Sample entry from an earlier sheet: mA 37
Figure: mA 0.95
